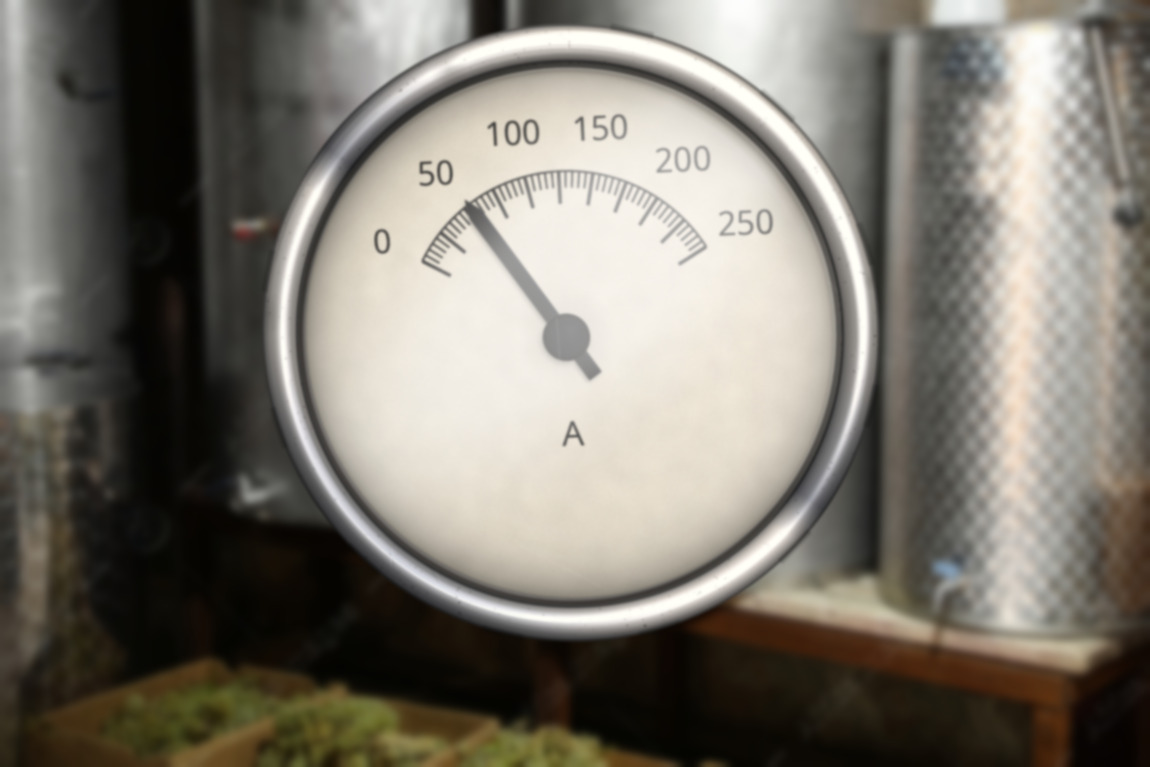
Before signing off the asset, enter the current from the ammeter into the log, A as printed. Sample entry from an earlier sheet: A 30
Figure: A 55
